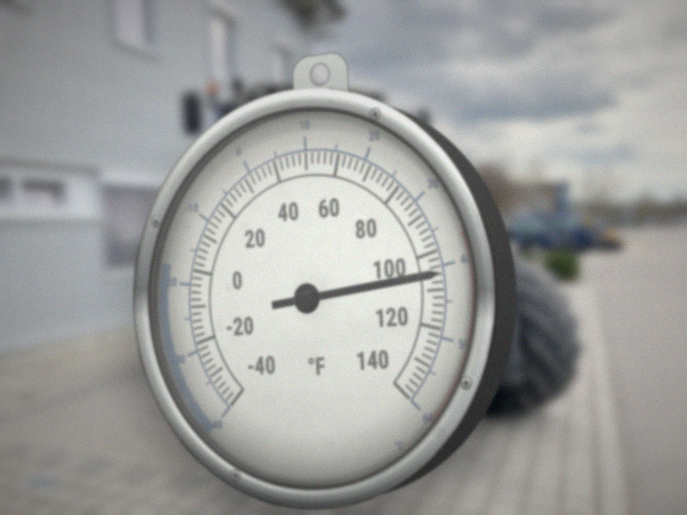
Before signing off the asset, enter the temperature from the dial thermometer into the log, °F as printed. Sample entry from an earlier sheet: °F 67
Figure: °F 106
